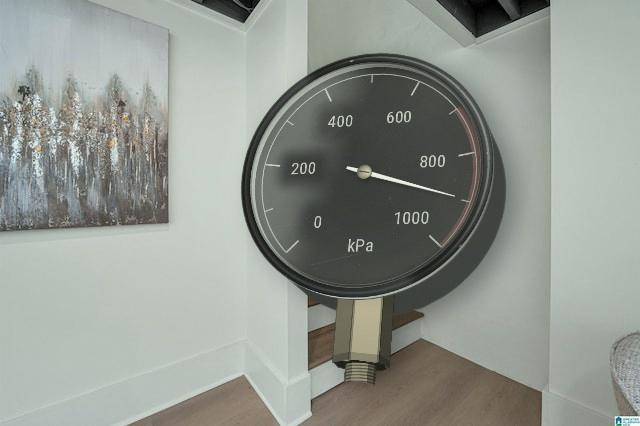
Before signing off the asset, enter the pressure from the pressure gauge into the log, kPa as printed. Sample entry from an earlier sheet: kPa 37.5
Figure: kPa 900
